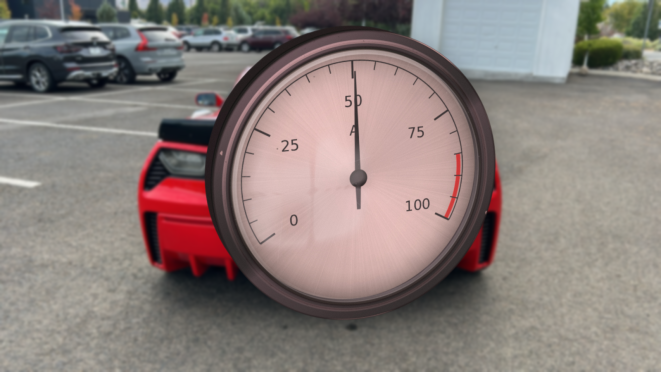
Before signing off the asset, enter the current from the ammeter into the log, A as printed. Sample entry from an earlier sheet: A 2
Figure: A 50
